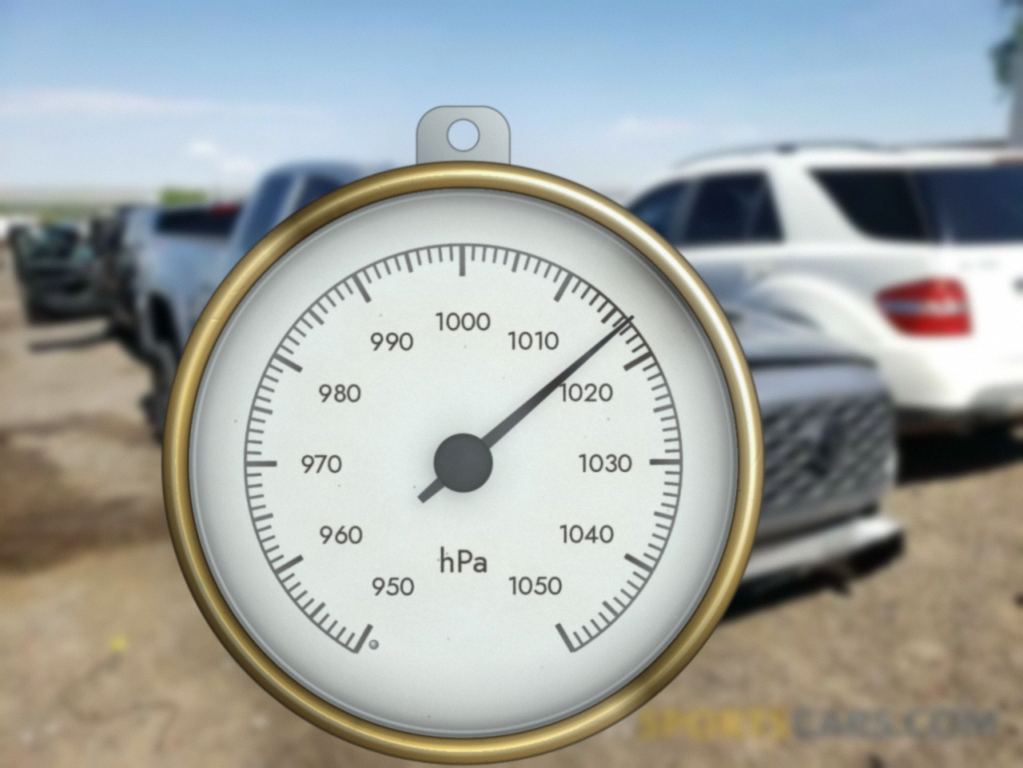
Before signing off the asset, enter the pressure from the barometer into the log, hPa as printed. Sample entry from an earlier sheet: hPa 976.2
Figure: hPa 1016.5
